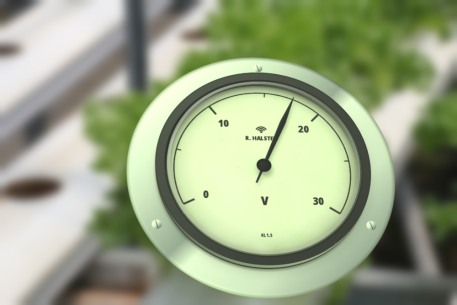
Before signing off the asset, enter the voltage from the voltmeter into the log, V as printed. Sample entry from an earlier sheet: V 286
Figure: V 17.5
